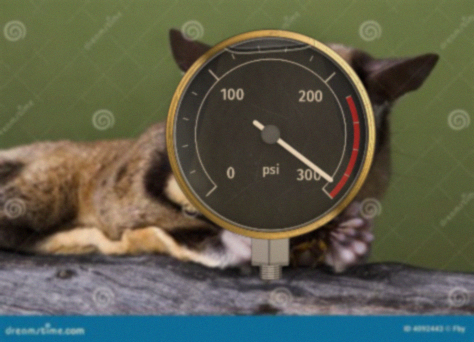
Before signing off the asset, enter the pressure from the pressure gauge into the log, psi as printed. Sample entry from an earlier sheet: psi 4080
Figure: psi 290
